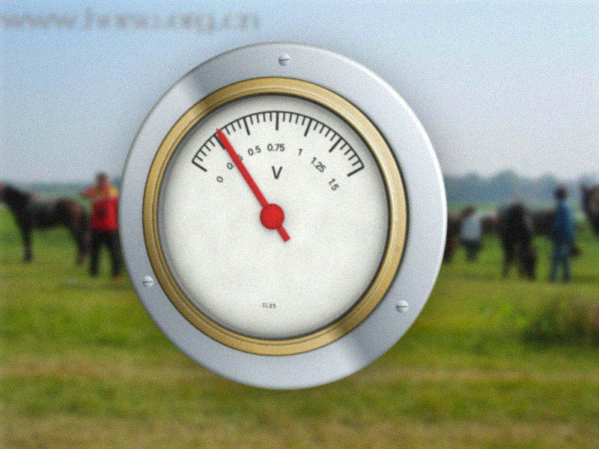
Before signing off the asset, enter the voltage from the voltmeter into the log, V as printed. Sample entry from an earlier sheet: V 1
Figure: V 0.3
